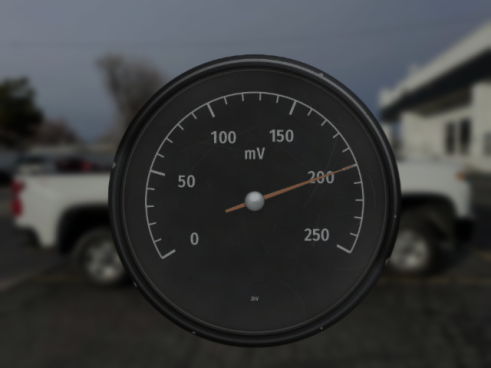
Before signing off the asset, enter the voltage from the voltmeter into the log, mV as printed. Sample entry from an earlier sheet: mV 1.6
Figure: mV 200
